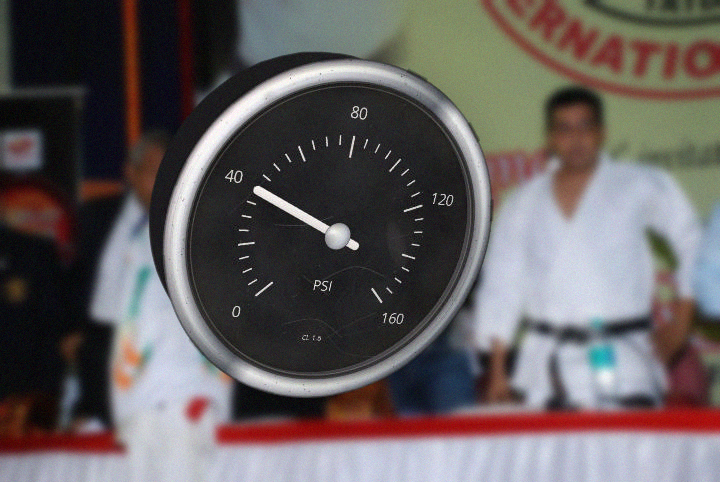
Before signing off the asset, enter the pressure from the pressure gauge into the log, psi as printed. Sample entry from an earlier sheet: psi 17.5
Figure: psi 40
